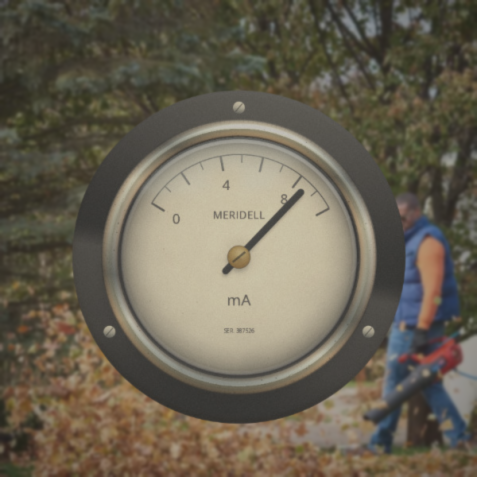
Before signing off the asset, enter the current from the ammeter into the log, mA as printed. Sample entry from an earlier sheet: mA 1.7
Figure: mA 8.5
